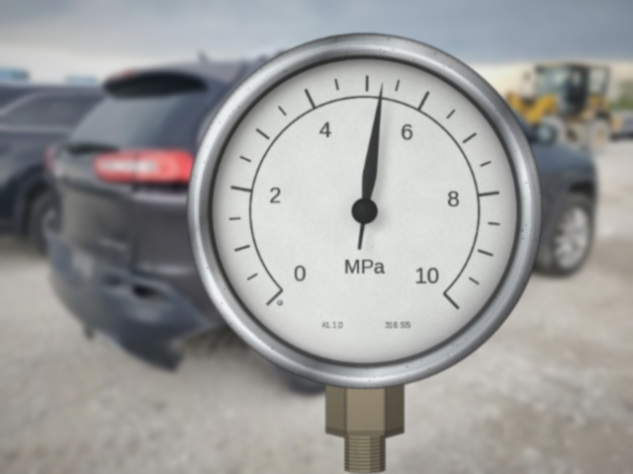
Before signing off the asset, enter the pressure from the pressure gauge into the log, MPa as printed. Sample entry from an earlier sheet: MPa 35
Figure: MPa 5.25
